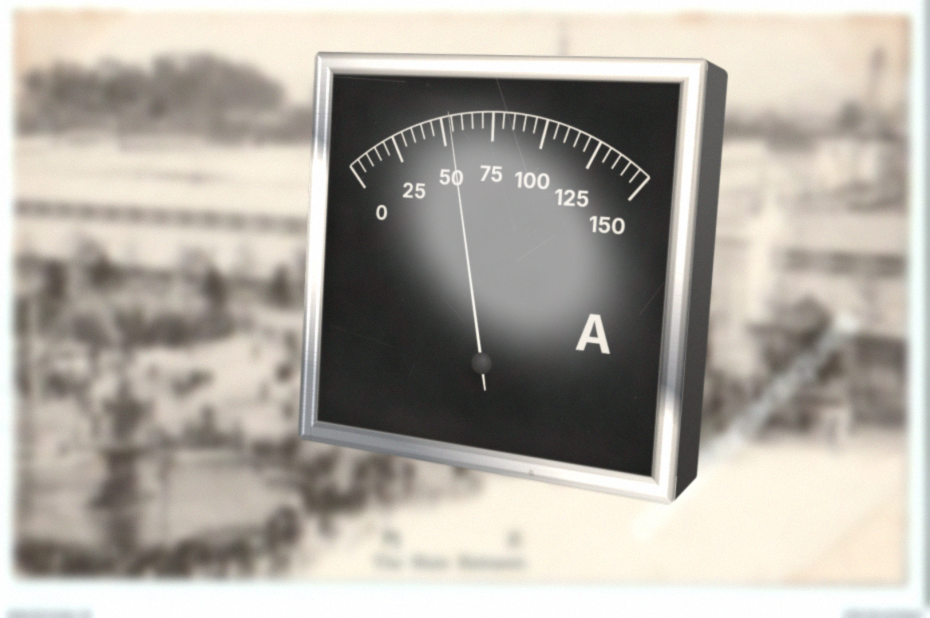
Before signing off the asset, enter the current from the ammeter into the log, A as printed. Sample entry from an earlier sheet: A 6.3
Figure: A 55
